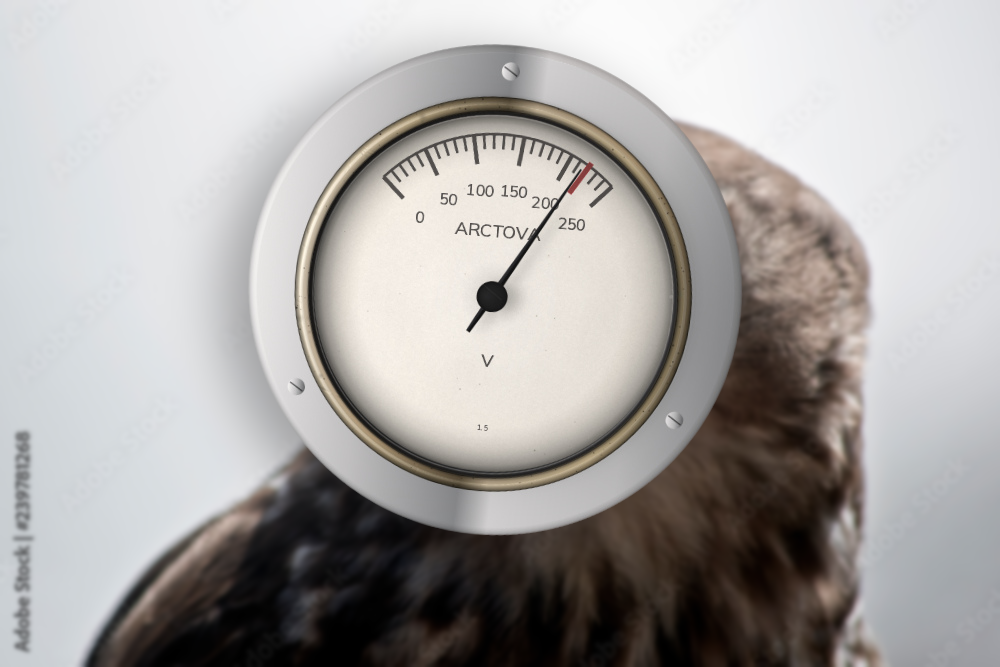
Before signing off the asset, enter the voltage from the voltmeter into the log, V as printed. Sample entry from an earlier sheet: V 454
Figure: V 215
